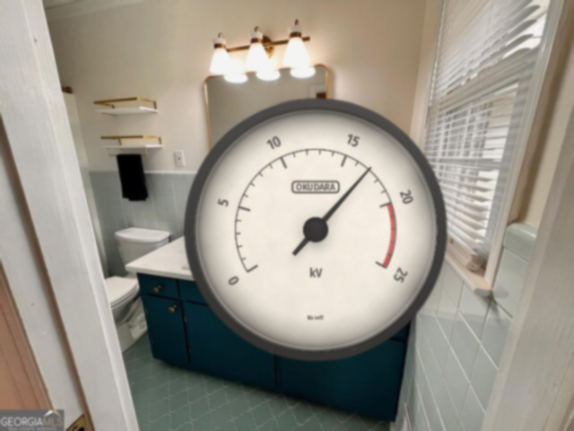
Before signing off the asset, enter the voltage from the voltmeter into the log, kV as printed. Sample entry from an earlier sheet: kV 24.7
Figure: kV 17
